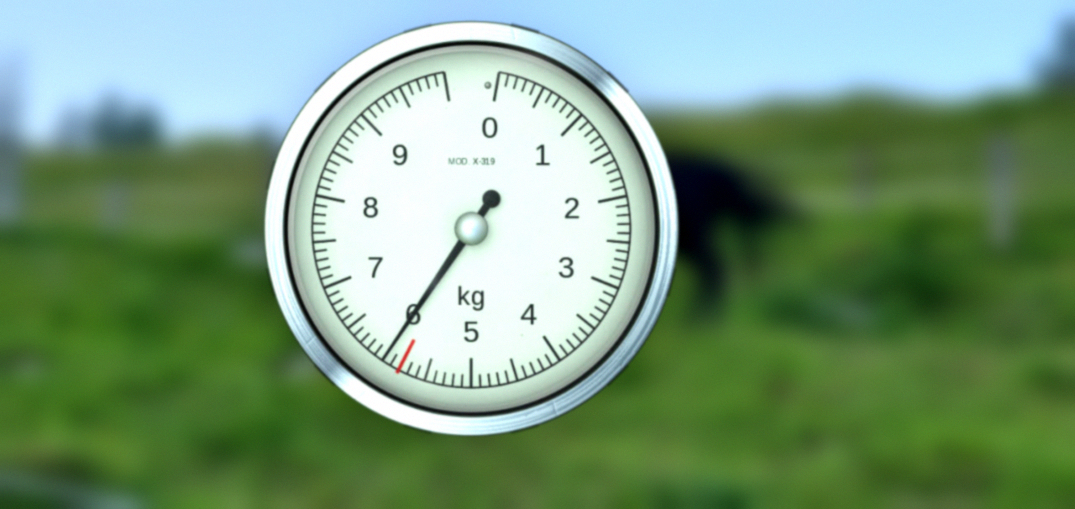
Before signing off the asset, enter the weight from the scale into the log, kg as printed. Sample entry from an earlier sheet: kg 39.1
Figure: kg 6
